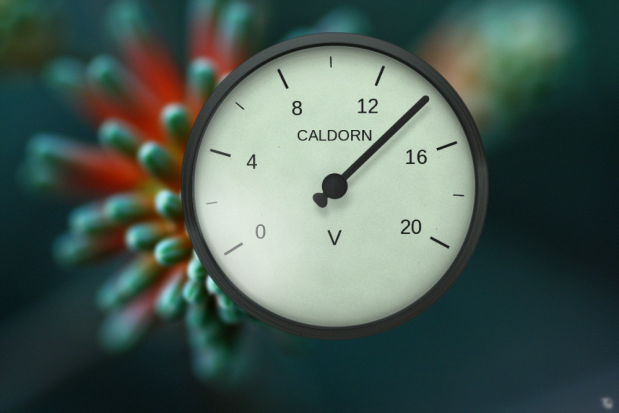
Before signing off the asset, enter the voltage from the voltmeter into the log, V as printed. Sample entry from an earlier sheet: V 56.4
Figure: V 14
